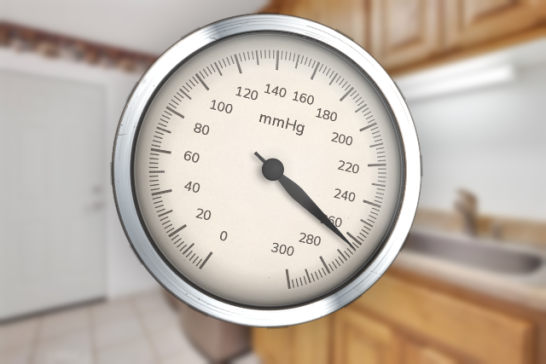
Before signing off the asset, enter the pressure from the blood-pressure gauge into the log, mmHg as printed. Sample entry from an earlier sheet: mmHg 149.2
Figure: mmHg 264
